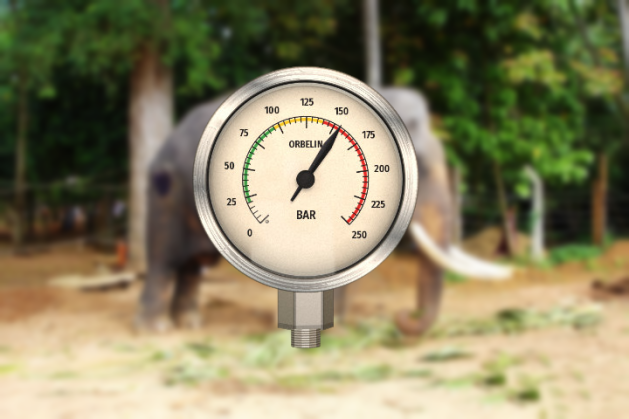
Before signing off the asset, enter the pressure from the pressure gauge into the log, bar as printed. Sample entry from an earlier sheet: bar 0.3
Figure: bar 155
